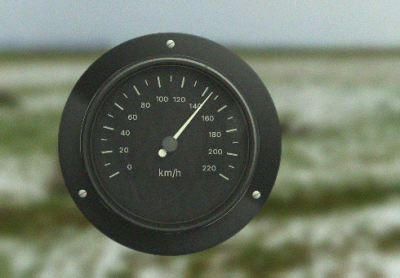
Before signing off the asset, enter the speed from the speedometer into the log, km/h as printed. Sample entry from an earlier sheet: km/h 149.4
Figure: km/h 145
